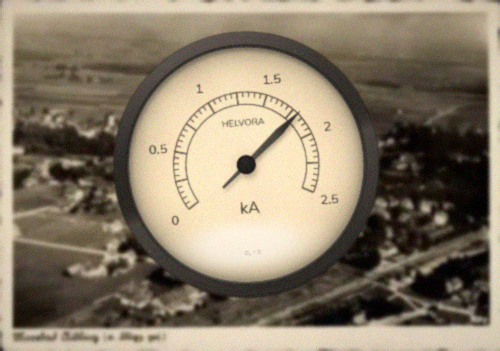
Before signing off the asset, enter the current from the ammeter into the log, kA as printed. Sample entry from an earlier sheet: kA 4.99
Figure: kA 1.8
